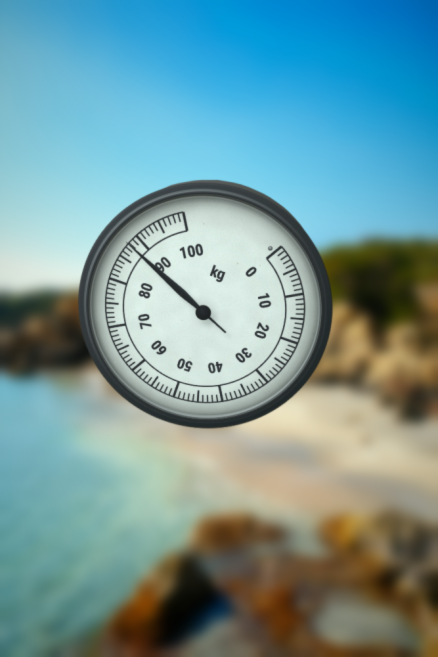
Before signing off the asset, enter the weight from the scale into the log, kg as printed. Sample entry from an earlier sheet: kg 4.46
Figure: kg 88
